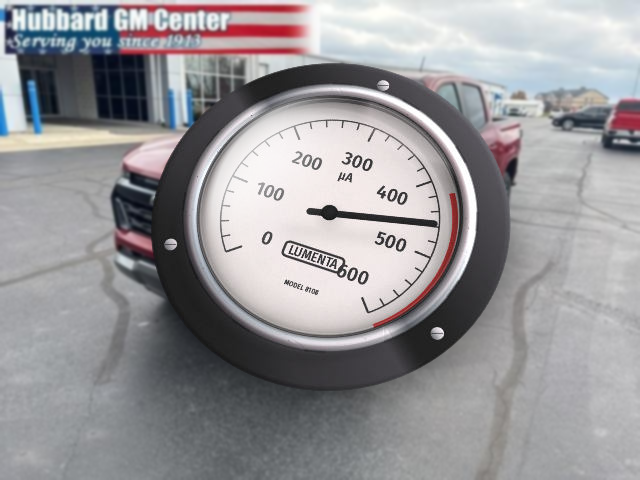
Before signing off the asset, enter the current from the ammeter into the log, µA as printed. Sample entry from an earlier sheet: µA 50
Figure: µA 460
